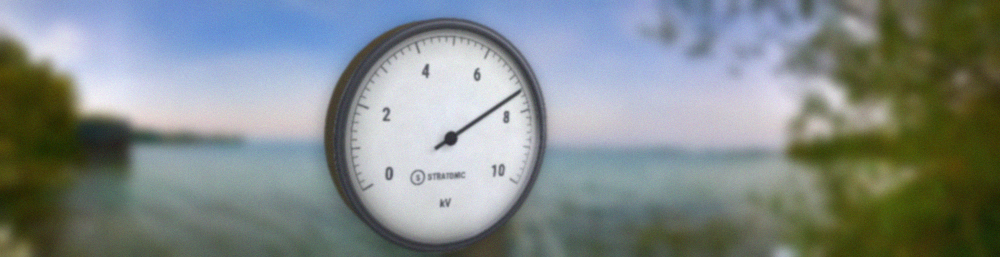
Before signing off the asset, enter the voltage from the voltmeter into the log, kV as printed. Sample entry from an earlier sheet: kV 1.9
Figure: kV 7.4
